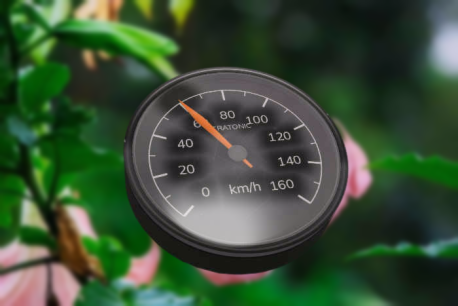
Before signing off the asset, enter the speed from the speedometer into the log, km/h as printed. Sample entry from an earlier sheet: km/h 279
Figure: km/h 60
